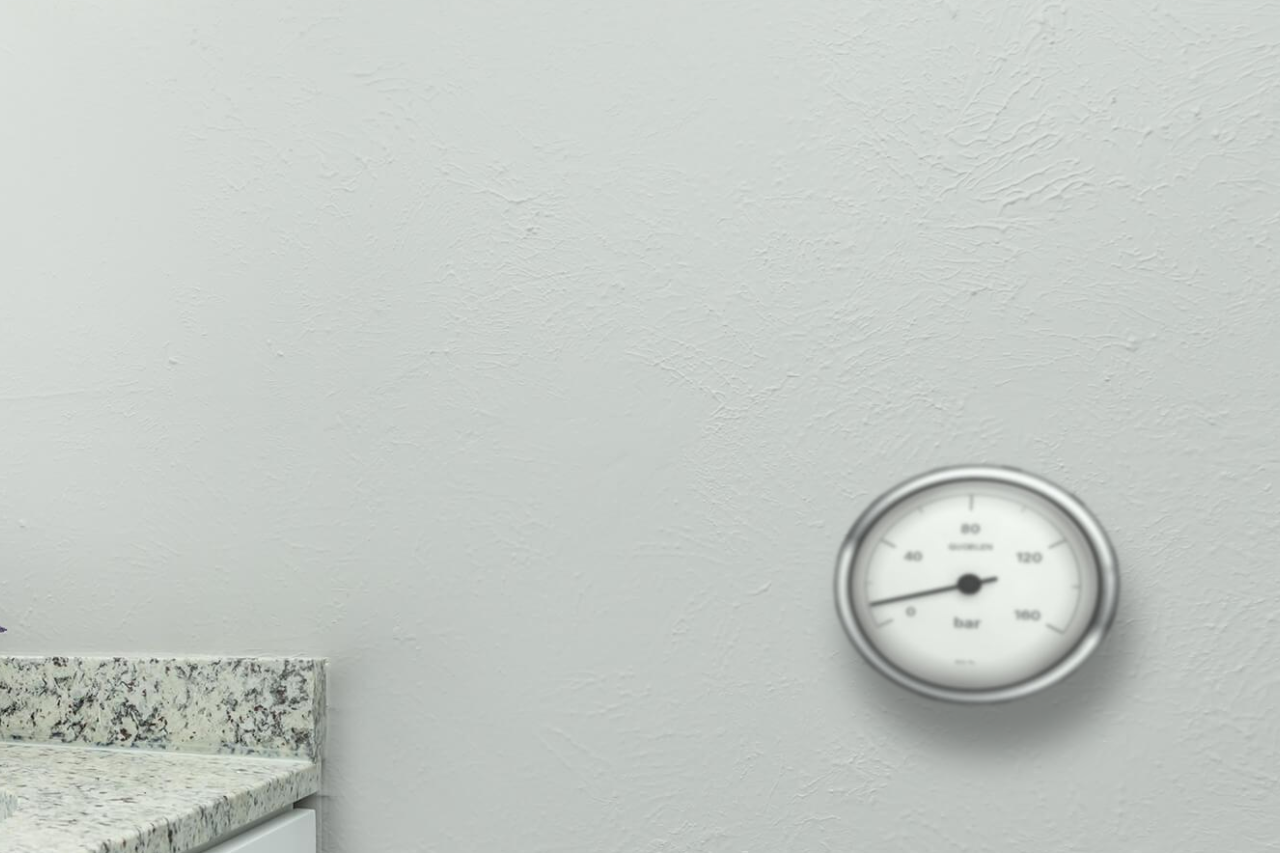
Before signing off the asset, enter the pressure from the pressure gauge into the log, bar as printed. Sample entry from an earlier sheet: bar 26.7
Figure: bar 10
